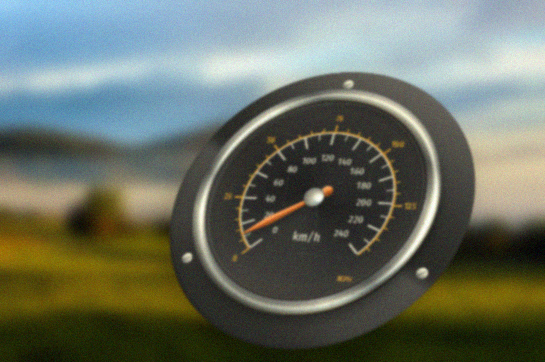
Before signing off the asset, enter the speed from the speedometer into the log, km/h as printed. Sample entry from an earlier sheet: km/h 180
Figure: km/h 10
